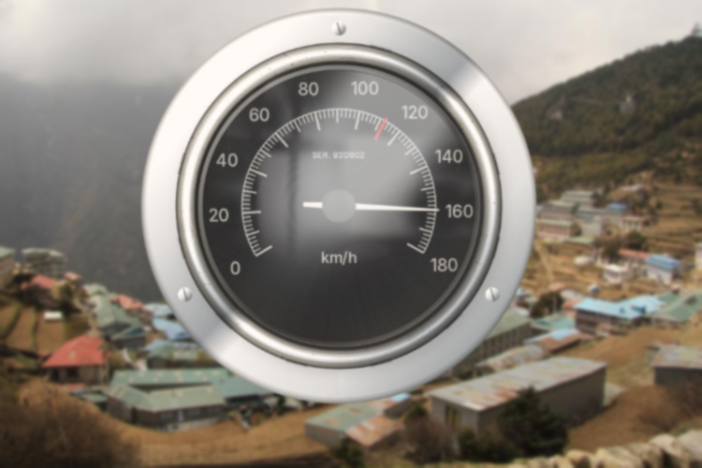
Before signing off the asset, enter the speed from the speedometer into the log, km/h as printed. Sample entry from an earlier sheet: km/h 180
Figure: km/h 160
